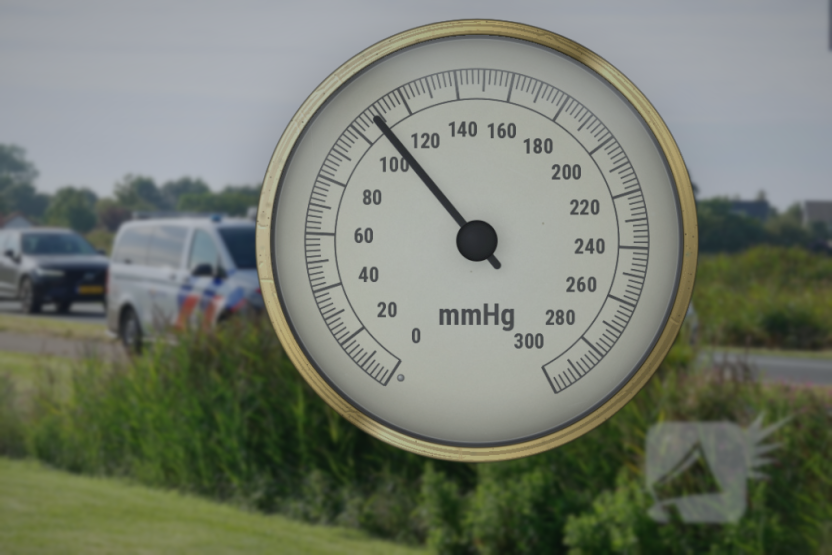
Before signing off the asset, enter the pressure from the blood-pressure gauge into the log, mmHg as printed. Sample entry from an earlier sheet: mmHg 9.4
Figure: mmHg 108
